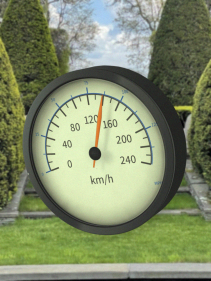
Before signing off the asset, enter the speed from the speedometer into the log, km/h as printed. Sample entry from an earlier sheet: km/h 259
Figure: km/h 140
